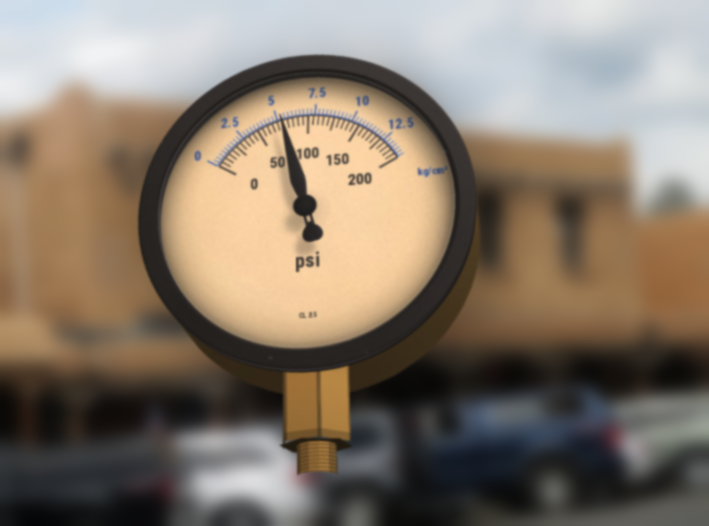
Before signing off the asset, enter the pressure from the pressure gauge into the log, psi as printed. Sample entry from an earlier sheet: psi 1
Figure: psi 75
